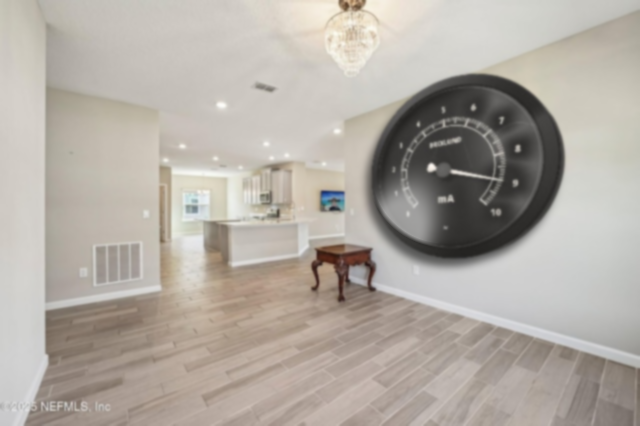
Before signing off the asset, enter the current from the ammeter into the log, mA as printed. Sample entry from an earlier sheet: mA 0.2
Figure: mA 9
